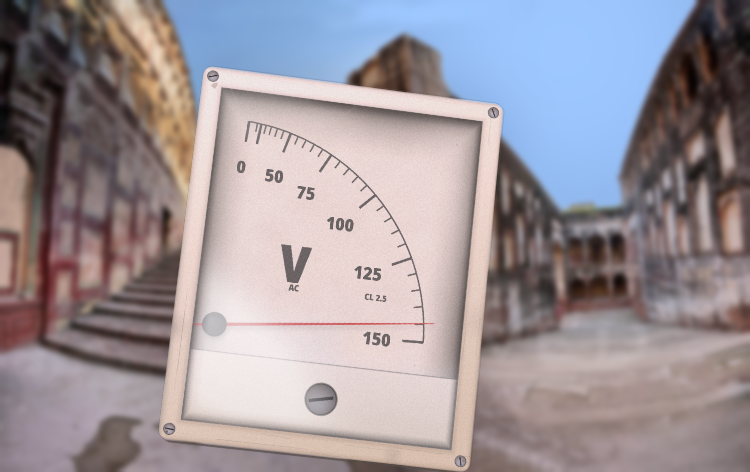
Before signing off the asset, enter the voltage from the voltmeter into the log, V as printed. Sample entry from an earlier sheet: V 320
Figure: V 145
